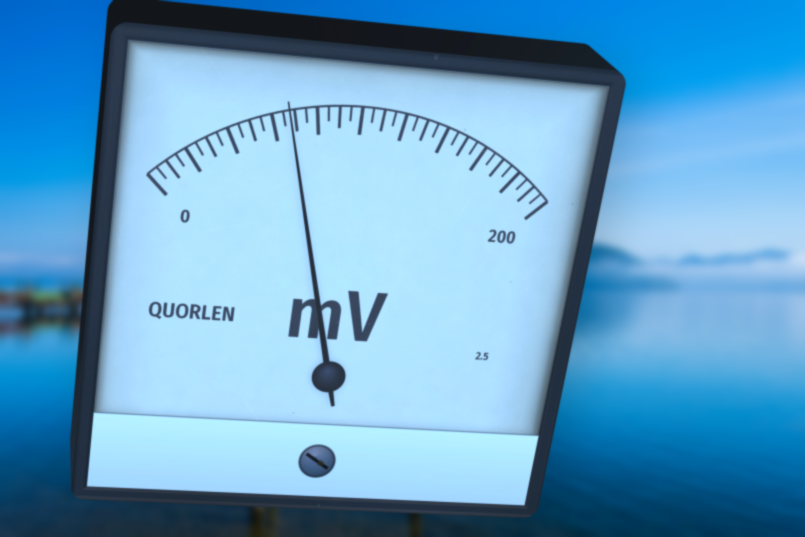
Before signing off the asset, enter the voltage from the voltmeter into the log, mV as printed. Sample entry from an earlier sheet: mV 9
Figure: mV 67.5
